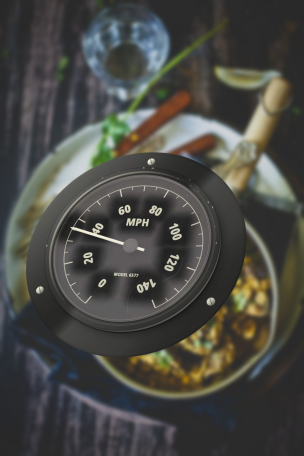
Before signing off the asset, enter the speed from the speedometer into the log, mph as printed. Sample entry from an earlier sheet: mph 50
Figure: mph 35
